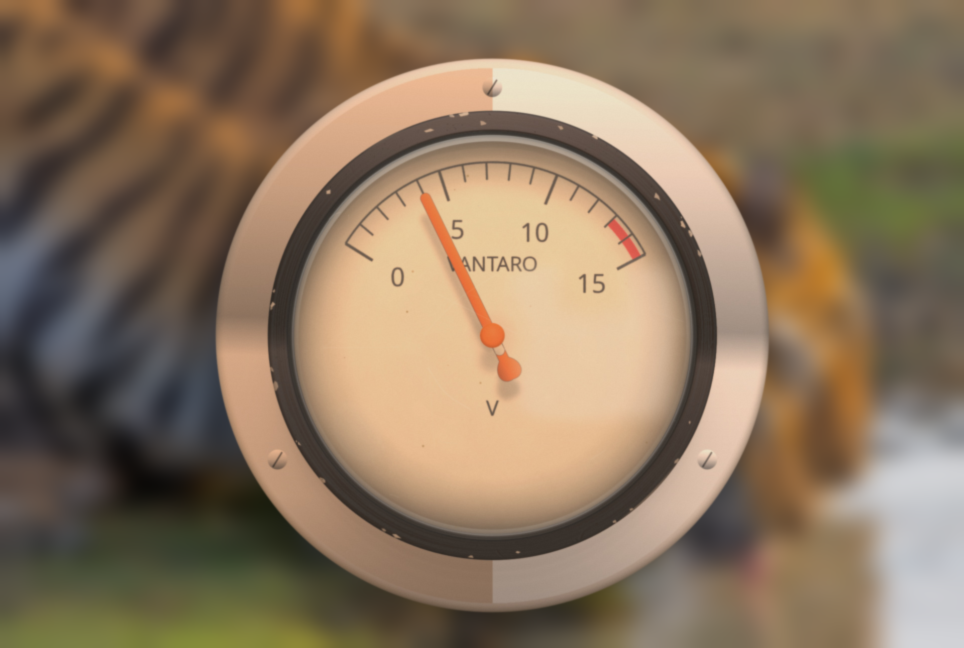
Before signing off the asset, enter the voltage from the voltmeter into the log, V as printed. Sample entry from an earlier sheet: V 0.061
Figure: V 4
